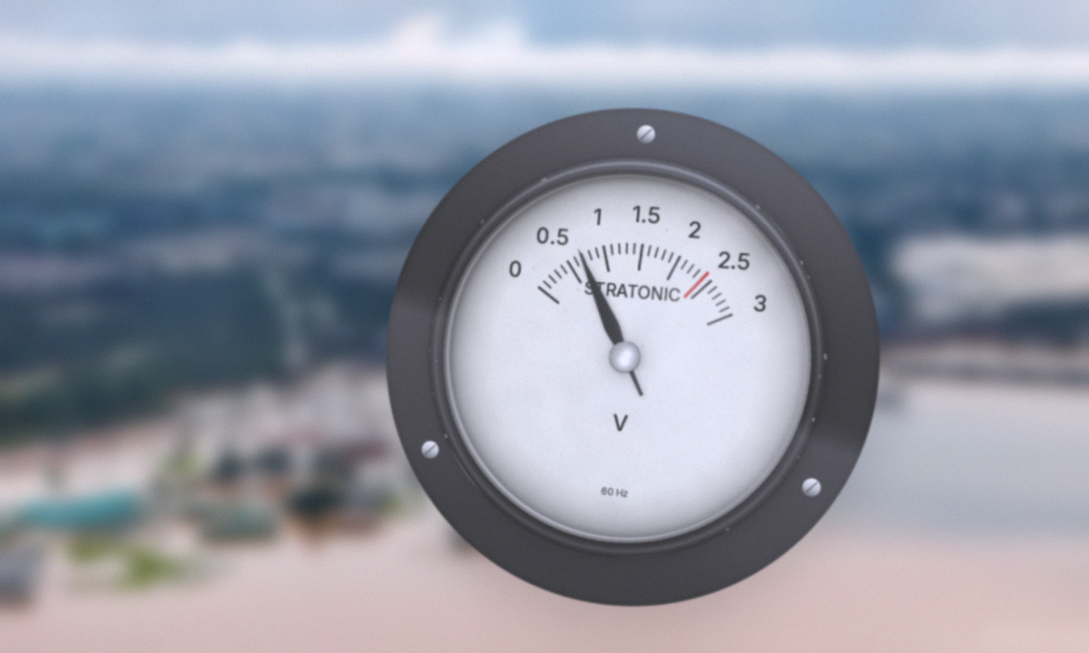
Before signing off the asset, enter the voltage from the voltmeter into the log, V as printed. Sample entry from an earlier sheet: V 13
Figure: V 0.7
